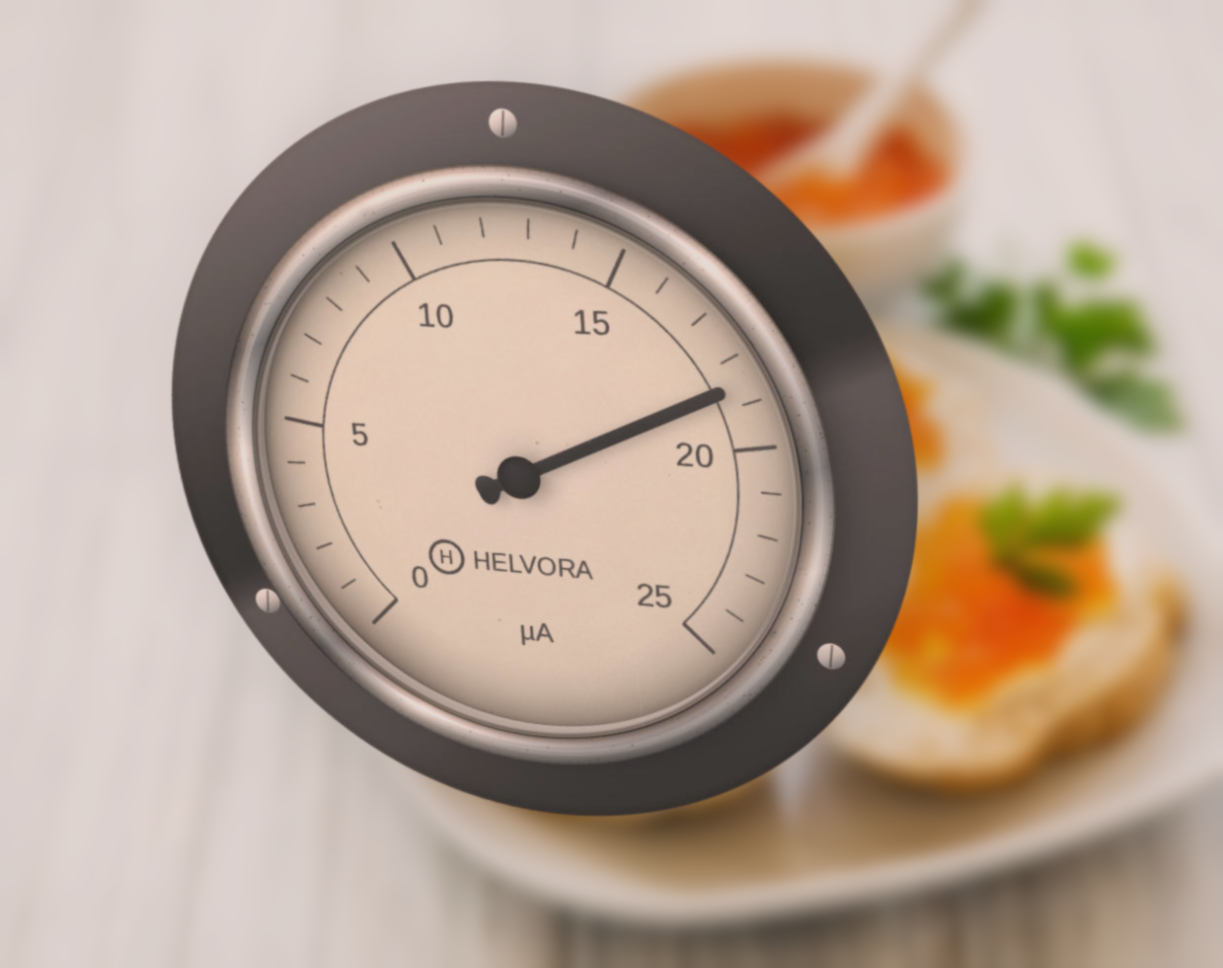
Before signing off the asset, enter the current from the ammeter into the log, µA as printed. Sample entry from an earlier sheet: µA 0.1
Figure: µA 18.5
